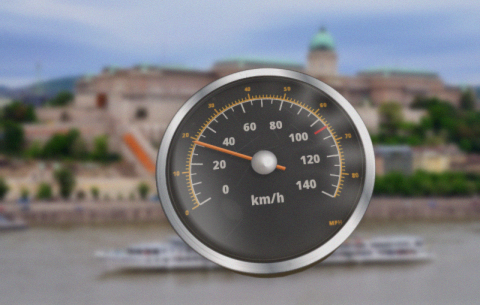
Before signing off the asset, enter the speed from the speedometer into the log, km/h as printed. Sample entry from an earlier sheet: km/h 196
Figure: km/h 30
